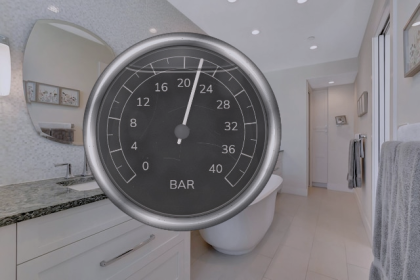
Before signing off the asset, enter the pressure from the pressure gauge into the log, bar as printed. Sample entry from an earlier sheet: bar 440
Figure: bar 22
